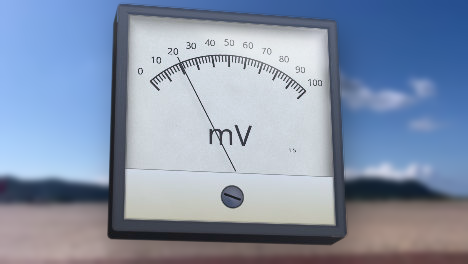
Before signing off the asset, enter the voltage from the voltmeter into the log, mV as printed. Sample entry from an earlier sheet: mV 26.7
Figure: mV 20
